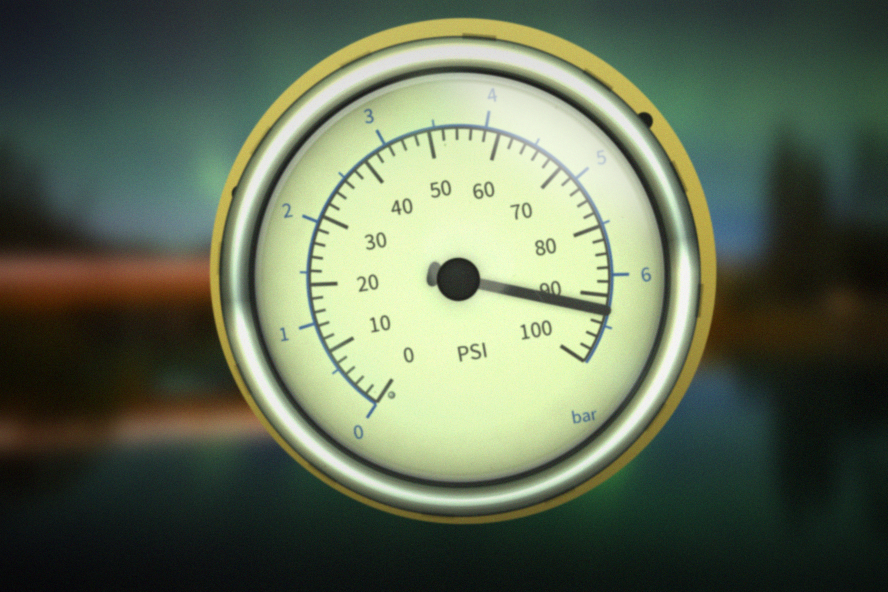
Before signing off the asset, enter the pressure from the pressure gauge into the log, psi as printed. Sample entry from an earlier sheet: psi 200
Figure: psi 92
